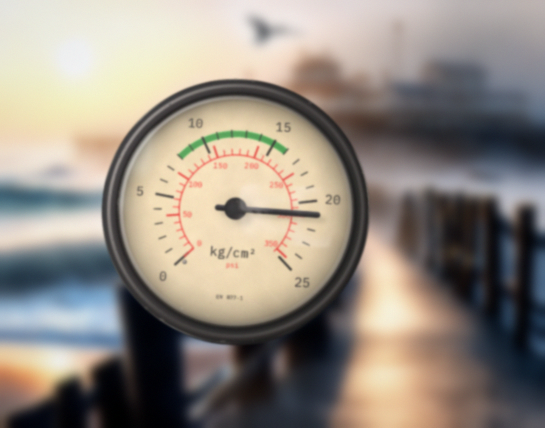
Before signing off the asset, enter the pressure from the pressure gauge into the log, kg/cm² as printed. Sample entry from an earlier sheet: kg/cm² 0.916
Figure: kg/cm² 21
